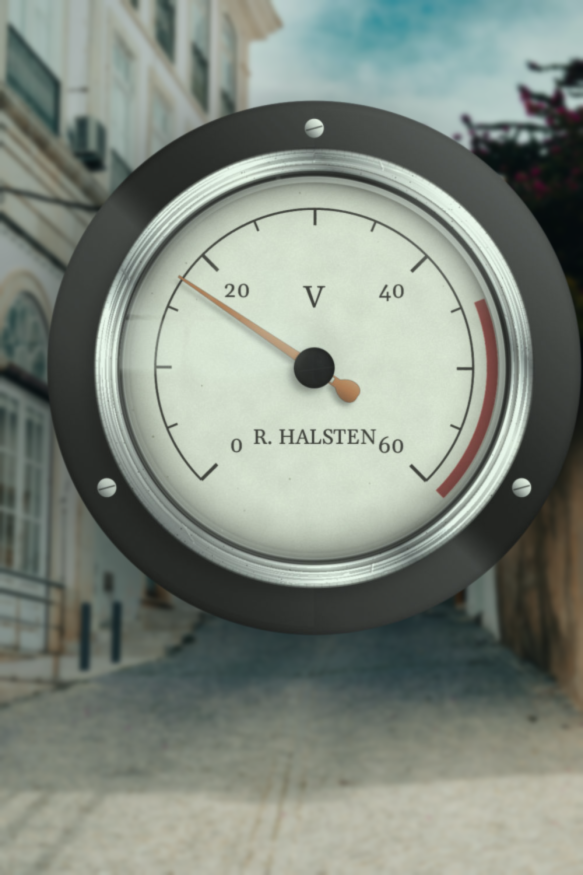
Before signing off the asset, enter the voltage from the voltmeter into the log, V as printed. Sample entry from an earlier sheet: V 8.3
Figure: V 17.5
